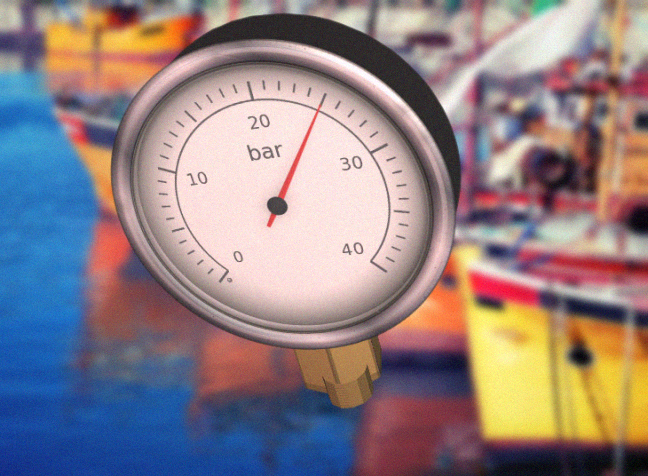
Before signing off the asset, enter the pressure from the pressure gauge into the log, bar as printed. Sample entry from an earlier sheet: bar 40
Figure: bar 25
